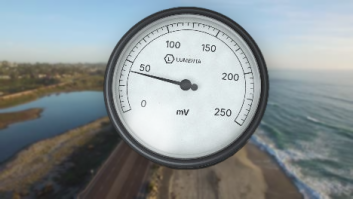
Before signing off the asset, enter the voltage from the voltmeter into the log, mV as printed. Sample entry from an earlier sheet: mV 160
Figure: mV 40
